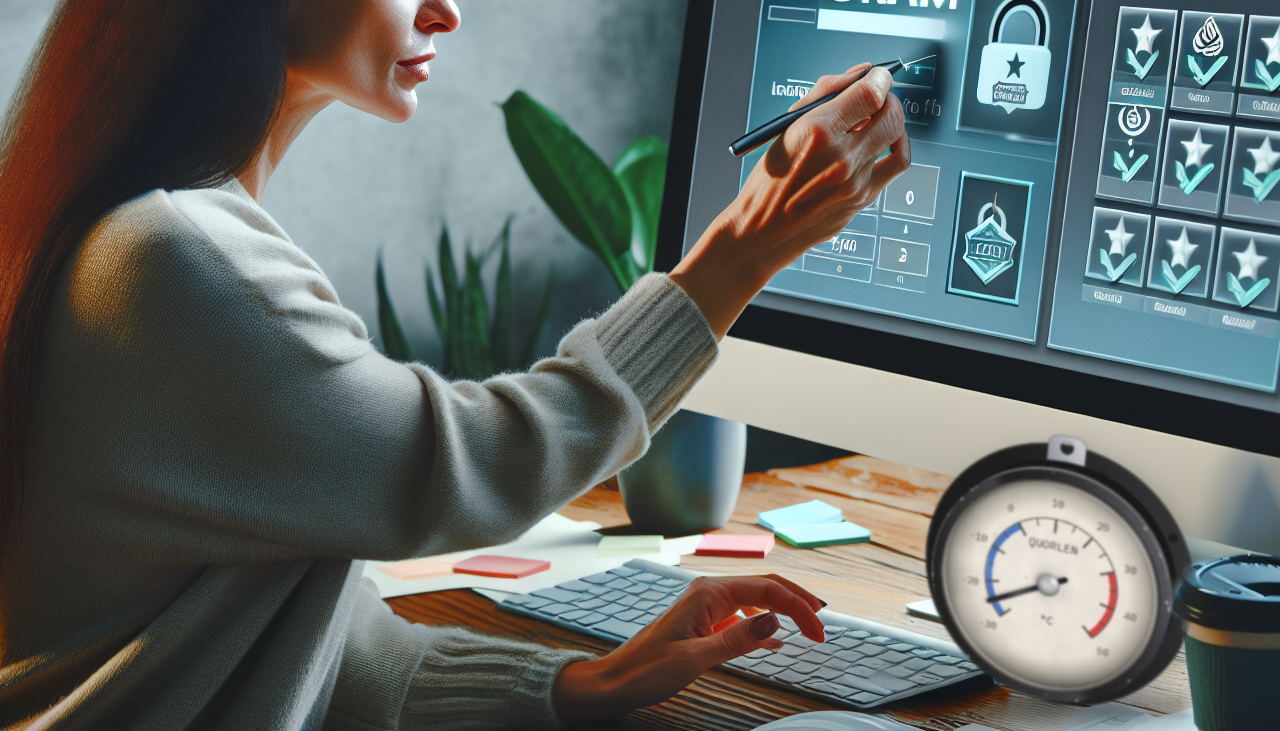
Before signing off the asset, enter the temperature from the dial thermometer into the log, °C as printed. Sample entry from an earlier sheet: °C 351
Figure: °C -25
